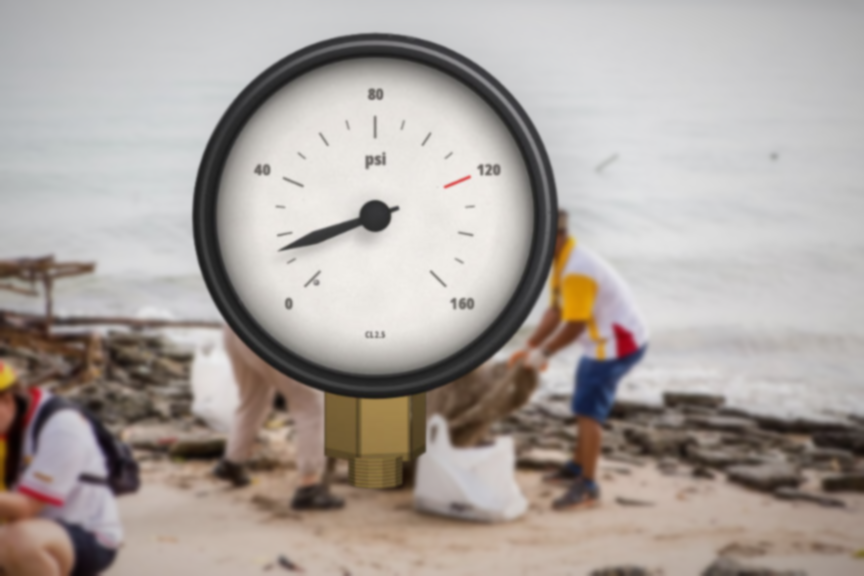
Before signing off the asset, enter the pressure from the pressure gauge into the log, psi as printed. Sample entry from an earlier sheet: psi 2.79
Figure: psi 15
